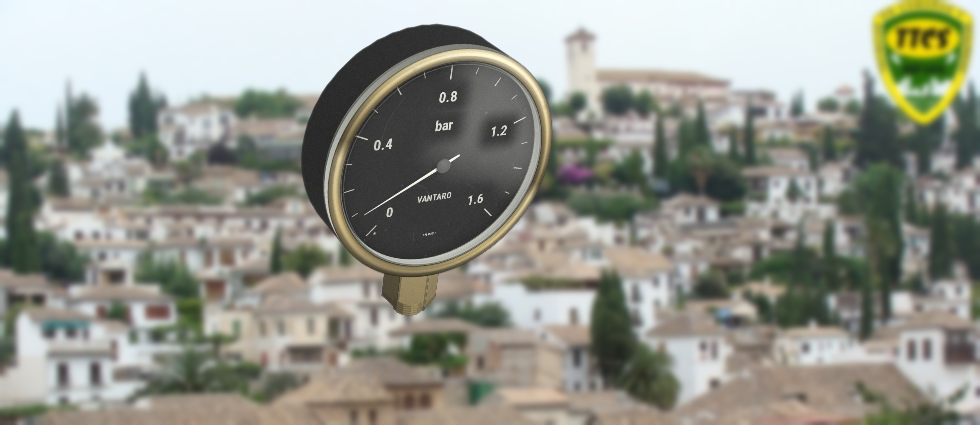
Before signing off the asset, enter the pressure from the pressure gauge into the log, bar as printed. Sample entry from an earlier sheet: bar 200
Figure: bar 0.1
